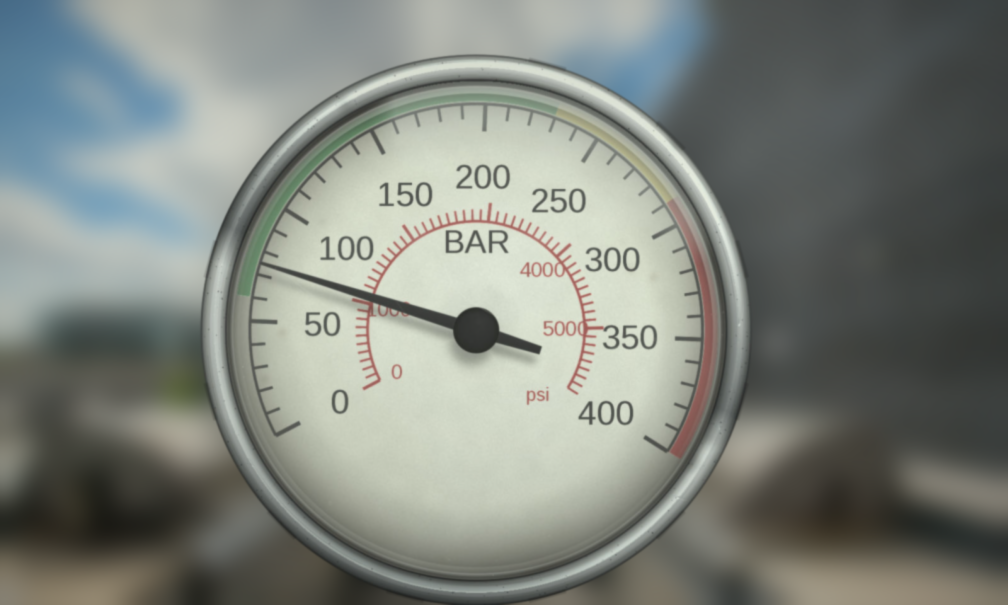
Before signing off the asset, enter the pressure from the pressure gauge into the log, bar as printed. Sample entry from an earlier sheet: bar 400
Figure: bar 75
